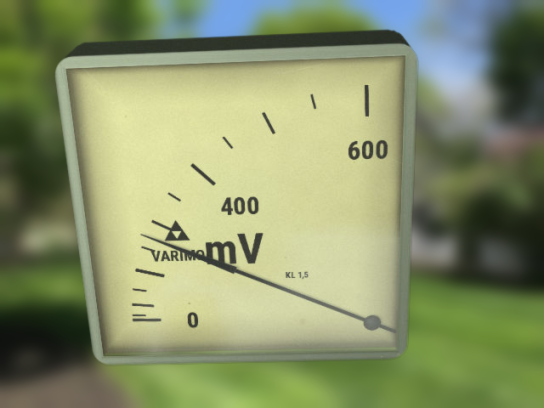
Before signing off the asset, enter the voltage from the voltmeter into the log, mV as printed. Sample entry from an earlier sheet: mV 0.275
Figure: mV 275
